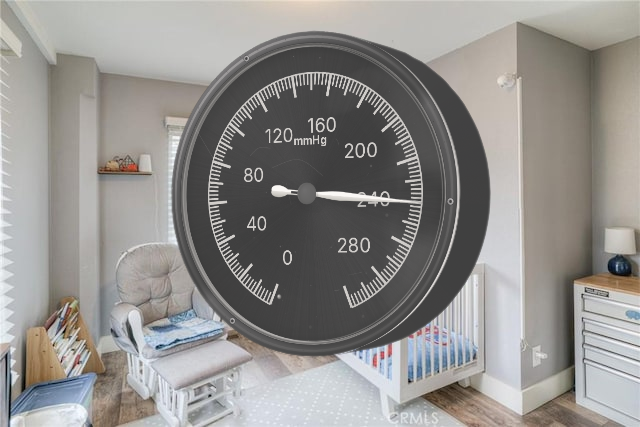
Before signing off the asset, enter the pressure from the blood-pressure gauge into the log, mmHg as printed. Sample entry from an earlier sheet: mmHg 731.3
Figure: mmHg 240
